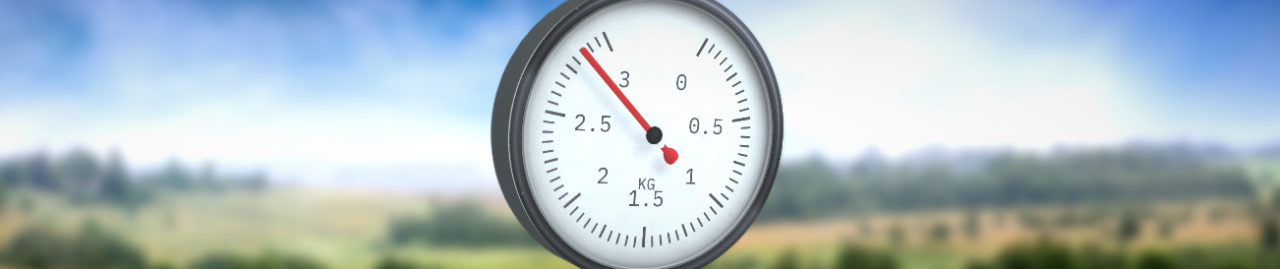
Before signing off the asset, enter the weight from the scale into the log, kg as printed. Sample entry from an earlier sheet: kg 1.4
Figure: kg 2.85
